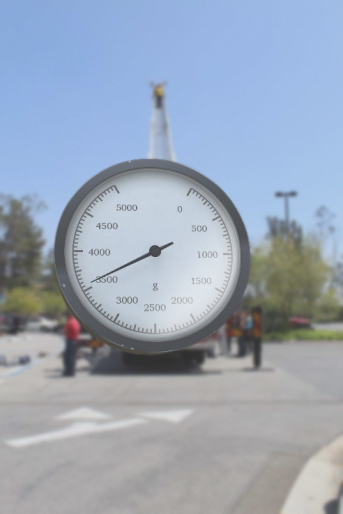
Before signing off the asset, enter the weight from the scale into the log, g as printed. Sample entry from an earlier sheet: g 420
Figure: g 3550
